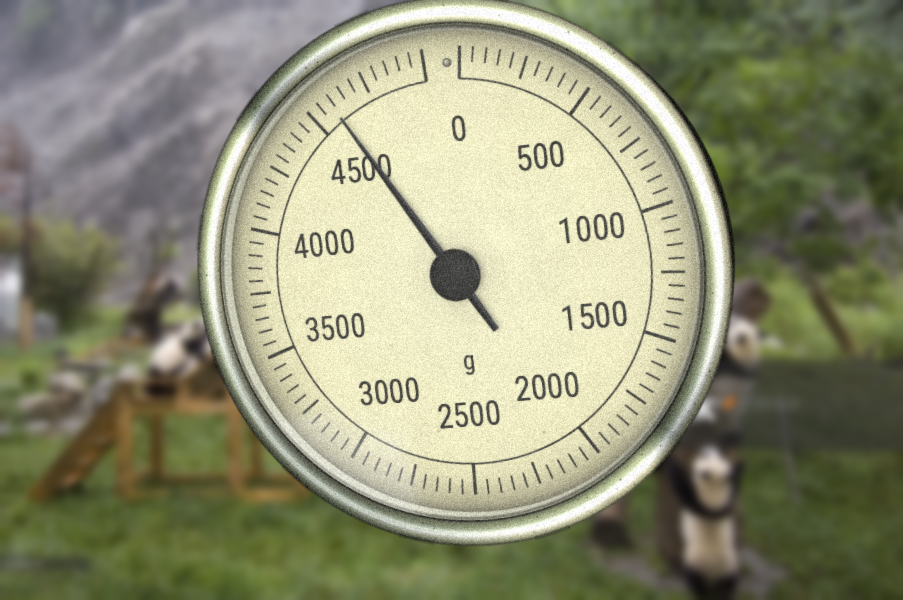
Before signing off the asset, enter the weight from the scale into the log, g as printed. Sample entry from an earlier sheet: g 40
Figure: g 4600
